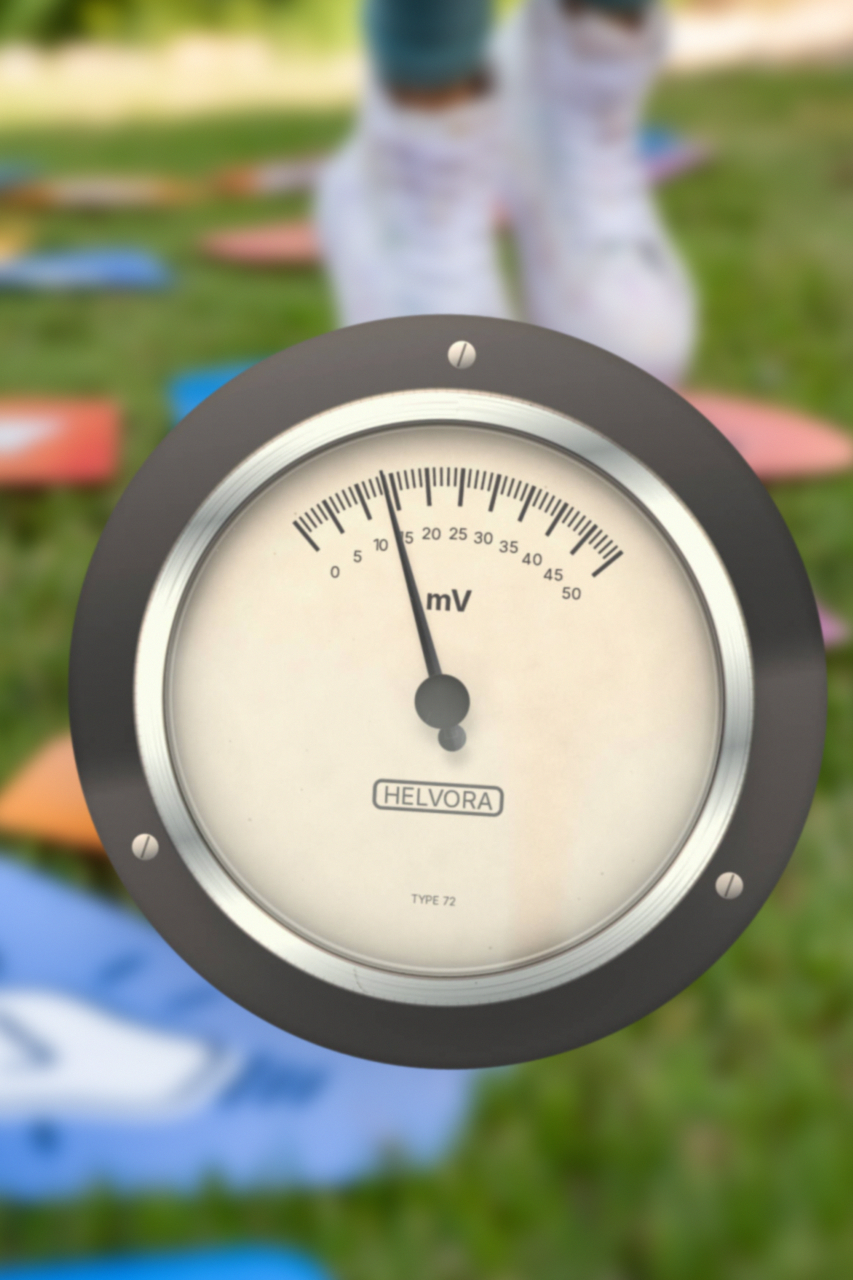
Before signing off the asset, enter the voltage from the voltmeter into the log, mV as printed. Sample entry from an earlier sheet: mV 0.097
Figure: mV 14
